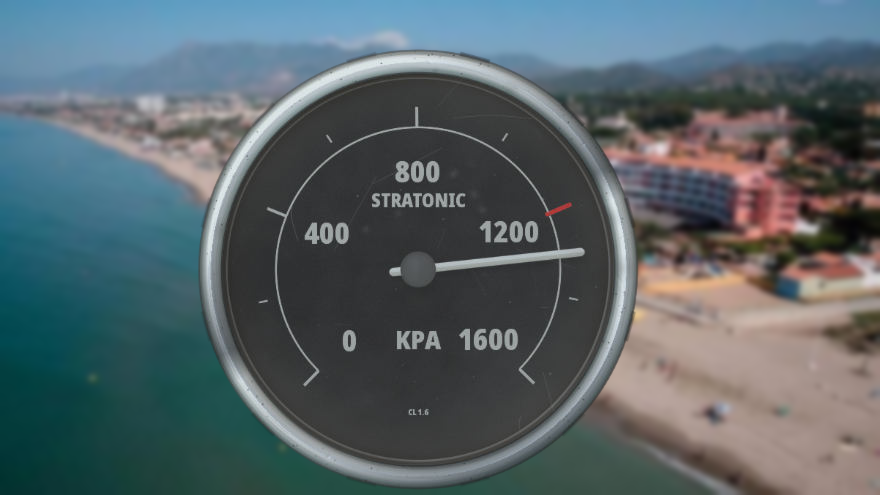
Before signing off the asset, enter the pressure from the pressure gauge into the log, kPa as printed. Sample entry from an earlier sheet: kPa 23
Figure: kPa 1300
